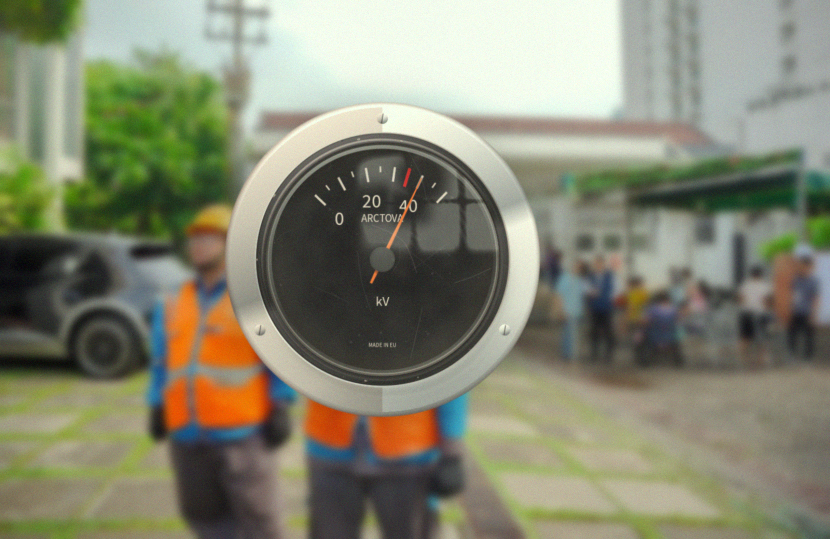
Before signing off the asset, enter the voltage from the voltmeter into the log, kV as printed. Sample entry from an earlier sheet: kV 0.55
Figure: kV 40
